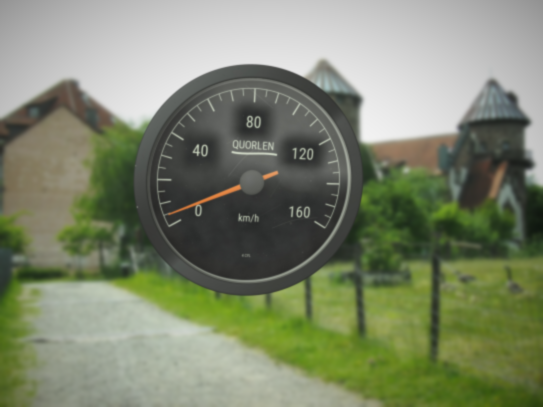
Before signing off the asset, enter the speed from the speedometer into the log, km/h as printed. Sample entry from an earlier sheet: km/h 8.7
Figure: km/h 5
